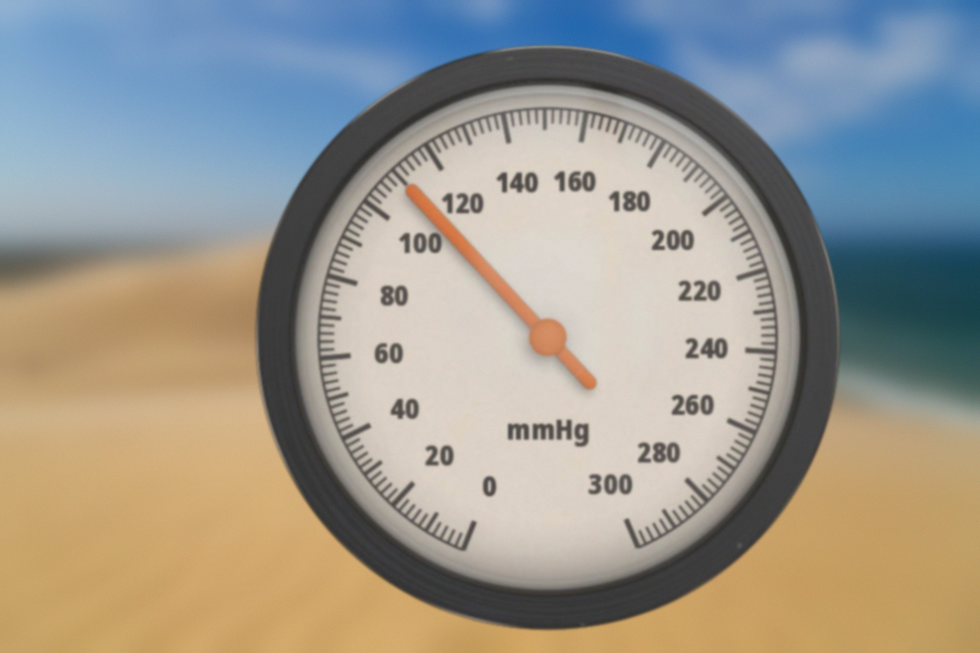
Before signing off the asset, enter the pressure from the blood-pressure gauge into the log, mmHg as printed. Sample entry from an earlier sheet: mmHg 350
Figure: mmHg 110
